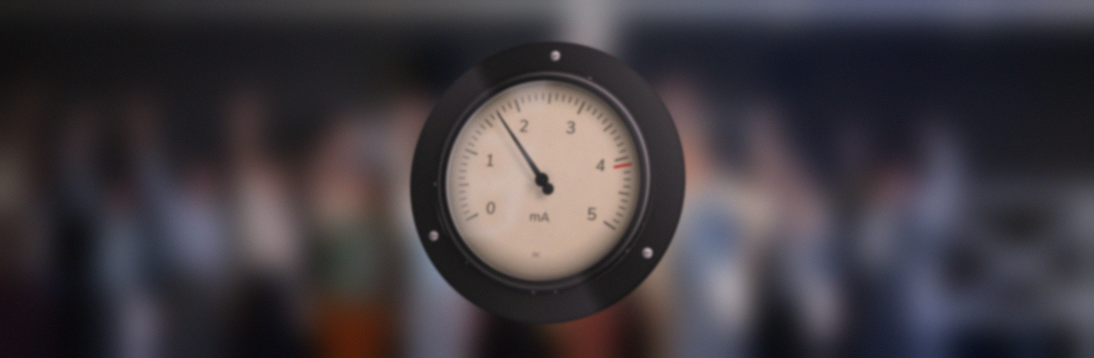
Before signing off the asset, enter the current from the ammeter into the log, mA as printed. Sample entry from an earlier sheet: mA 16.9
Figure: mA 1.7
